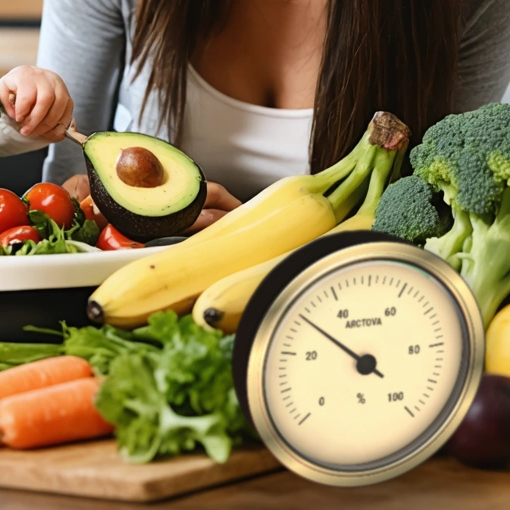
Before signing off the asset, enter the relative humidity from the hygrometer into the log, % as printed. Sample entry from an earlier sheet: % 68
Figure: % 30
